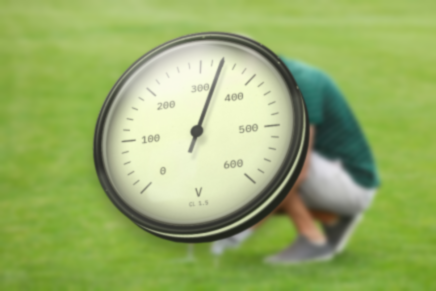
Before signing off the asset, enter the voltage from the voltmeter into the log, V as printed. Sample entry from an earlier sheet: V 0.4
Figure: V 340
